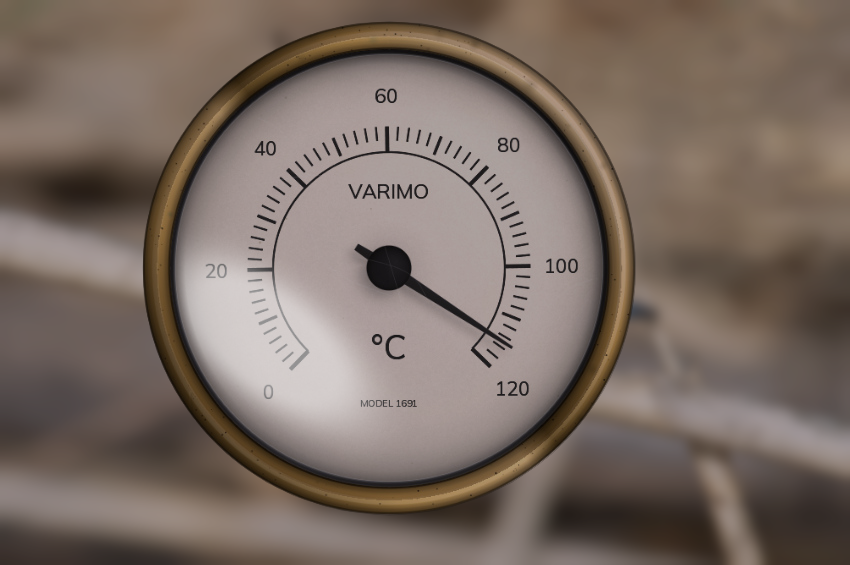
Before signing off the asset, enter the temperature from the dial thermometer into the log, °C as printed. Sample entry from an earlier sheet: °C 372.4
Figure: °C 115
